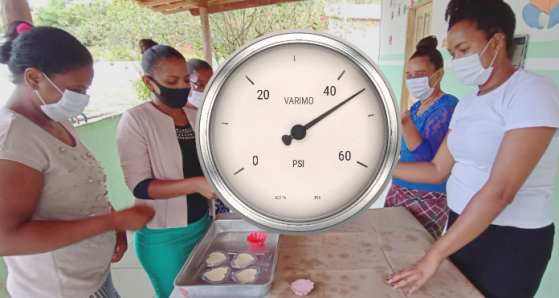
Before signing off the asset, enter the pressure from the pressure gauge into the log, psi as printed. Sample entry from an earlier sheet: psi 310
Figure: psi 45
